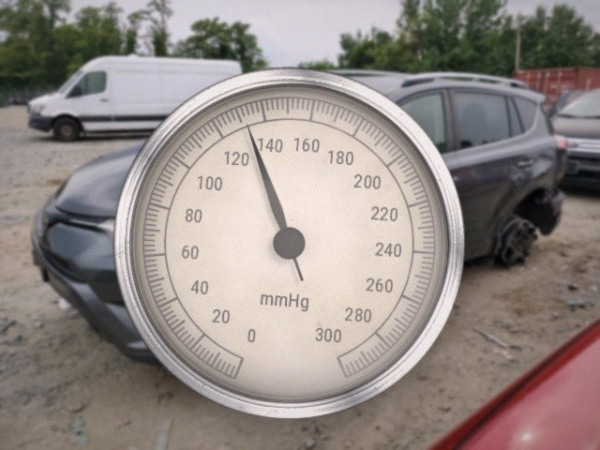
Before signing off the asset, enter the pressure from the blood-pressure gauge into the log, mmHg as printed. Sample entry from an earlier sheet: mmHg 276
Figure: mmHg 132
